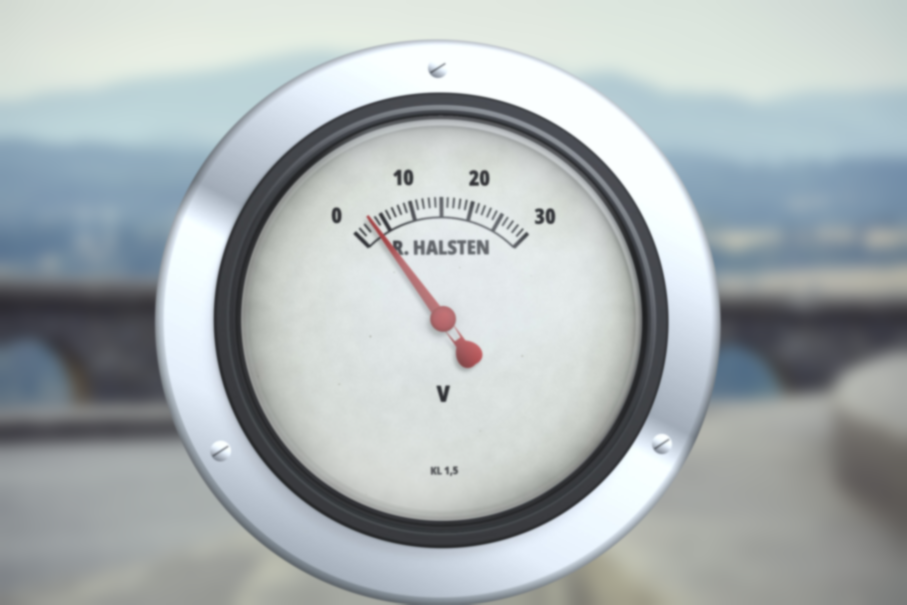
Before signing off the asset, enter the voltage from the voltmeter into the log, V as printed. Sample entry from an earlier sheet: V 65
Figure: V 3
